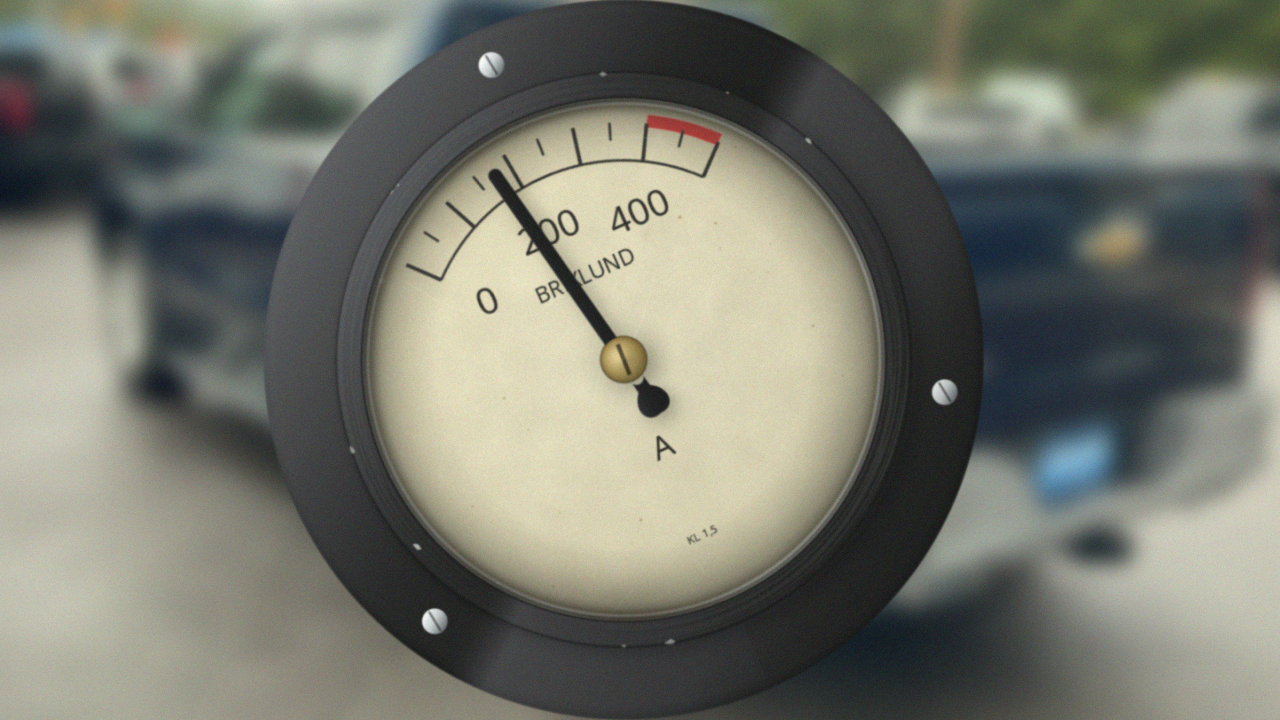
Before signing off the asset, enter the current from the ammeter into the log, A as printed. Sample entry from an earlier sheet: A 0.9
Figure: A 175
